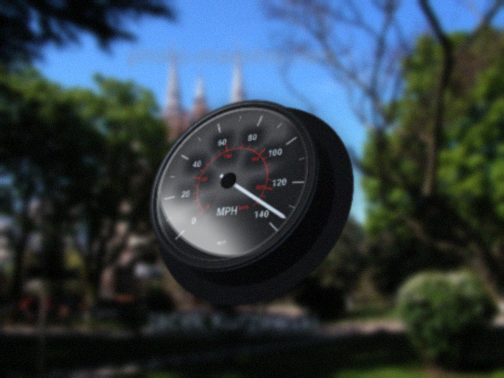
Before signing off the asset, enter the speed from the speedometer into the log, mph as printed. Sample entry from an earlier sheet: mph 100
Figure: mph 135
